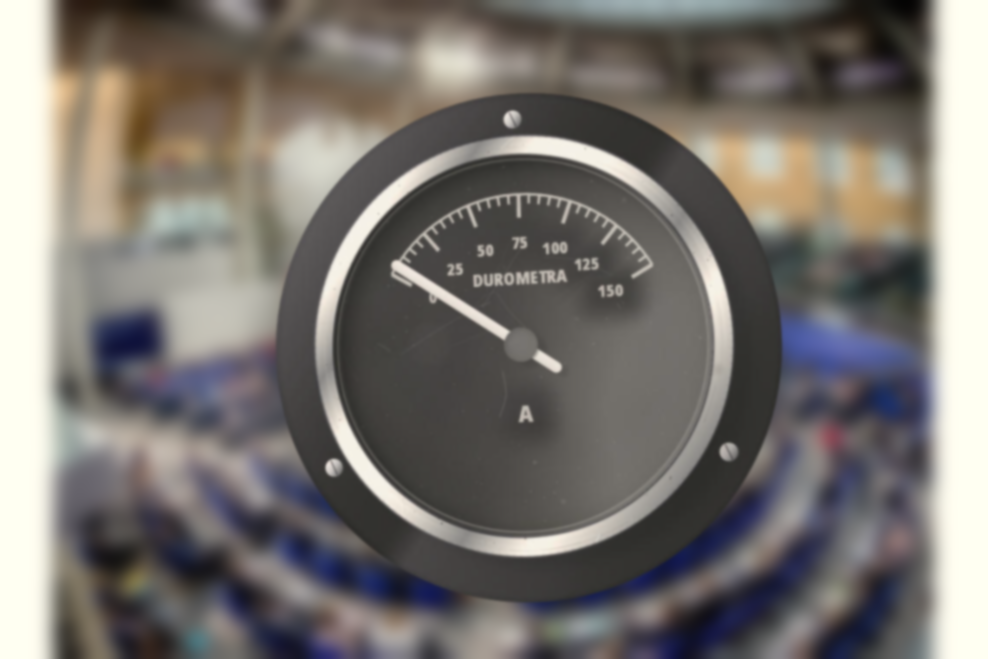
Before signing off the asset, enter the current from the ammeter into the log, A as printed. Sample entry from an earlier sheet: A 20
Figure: A 5
